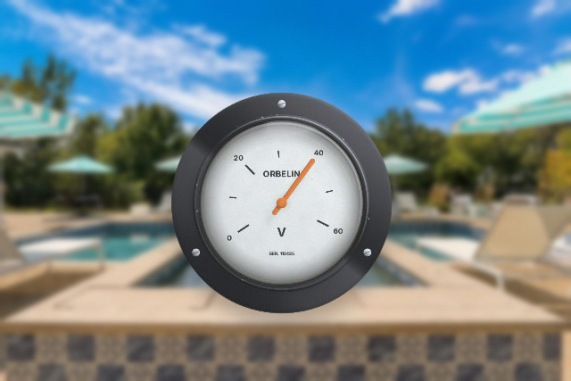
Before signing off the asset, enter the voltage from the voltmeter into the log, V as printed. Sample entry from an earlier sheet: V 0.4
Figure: V 40
